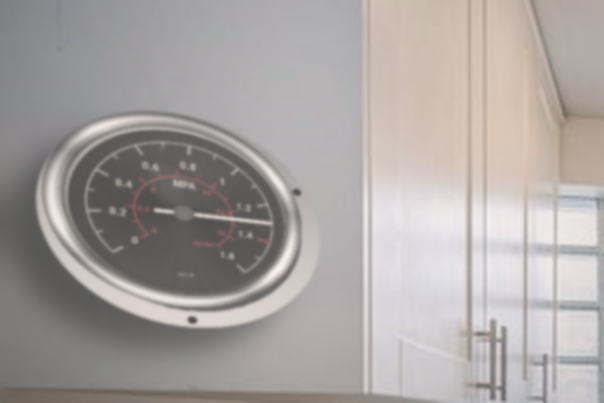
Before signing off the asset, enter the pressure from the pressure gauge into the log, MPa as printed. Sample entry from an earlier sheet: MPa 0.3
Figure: MPa 1.3
